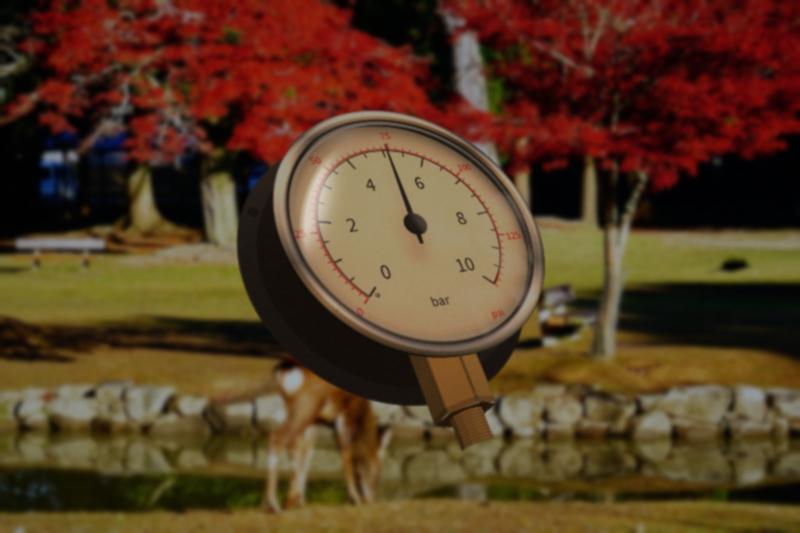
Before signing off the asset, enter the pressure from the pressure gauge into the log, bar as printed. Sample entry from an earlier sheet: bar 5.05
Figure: bar 5
